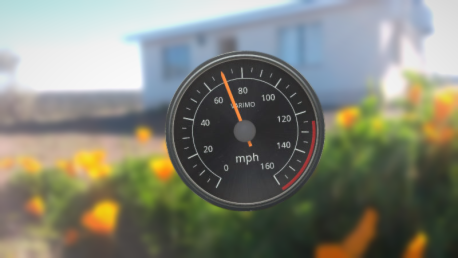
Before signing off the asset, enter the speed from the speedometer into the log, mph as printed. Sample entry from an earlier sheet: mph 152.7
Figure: mph 70
